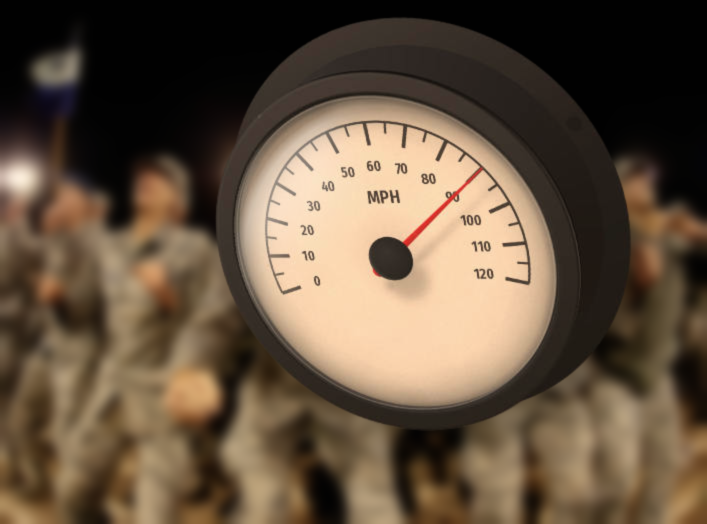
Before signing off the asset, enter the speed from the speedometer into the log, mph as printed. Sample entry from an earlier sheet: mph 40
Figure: mph 90
